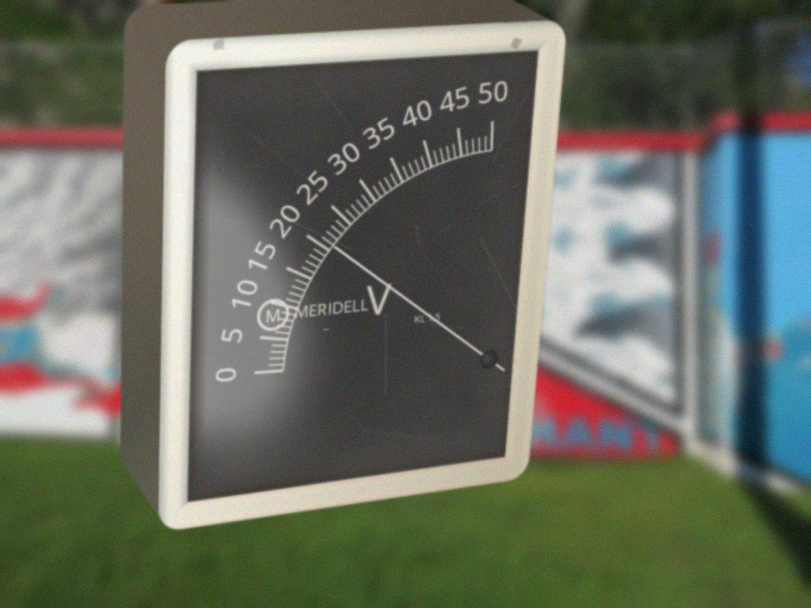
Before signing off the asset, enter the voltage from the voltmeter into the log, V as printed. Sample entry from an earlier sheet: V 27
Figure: V 21
